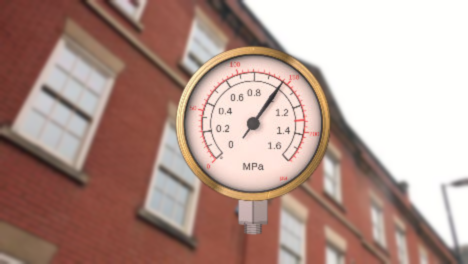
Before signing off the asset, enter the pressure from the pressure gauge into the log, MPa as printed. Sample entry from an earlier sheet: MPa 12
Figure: MPa 1
